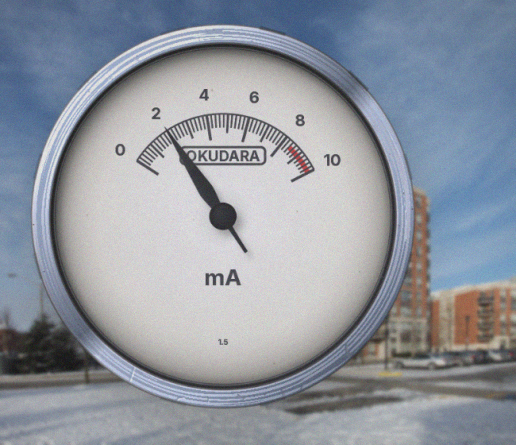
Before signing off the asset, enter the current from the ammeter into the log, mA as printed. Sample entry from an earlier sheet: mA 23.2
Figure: mA 2
